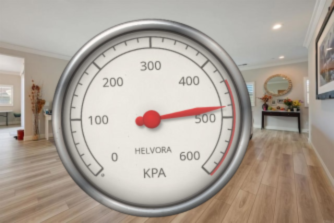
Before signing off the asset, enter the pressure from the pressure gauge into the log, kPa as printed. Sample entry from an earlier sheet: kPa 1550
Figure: kPa 480
